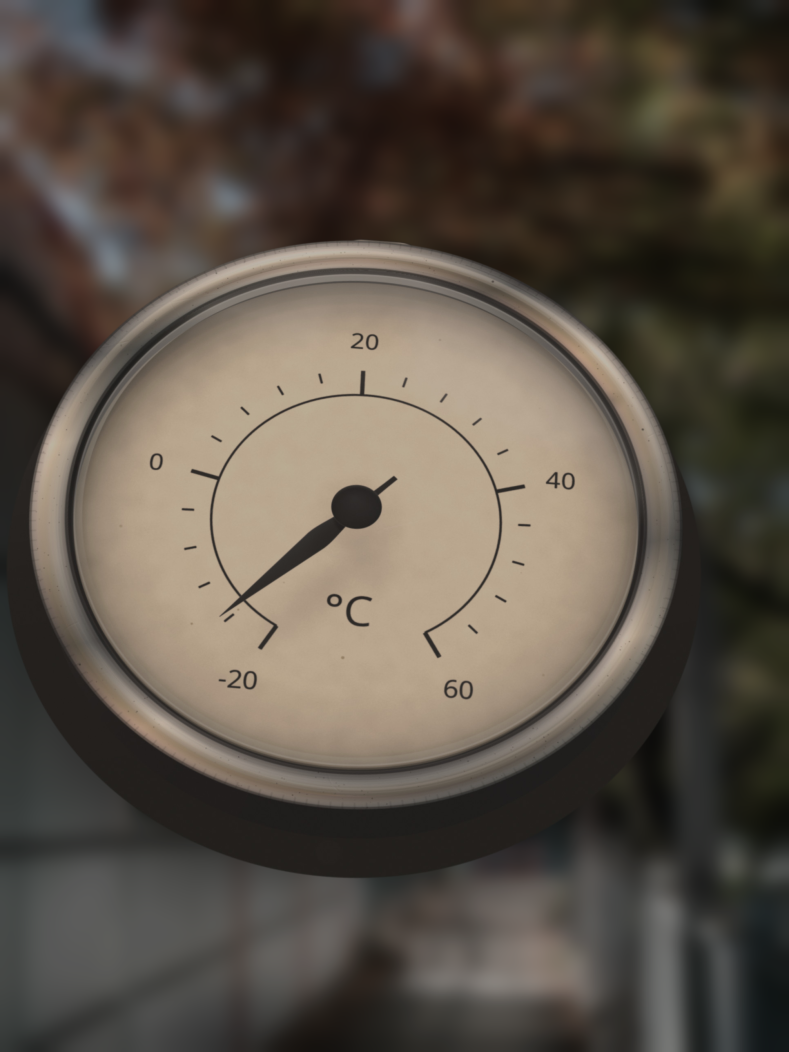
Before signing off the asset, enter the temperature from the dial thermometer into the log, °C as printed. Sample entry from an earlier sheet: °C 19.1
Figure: °C -16
